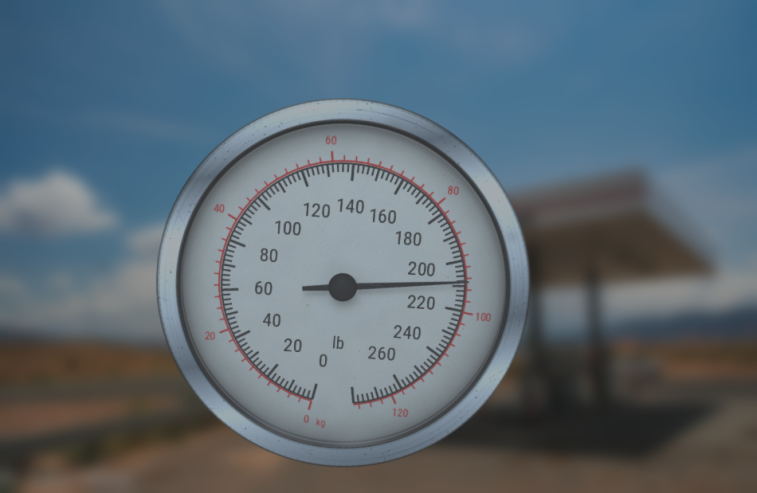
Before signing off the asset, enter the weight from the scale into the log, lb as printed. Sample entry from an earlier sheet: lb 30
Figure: lb 208
